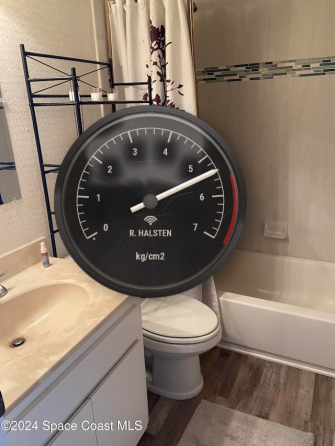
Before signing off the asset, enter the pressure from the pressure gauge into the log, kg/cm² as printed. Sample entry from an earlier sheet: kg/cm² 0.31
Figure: kg/cm² 5.4
